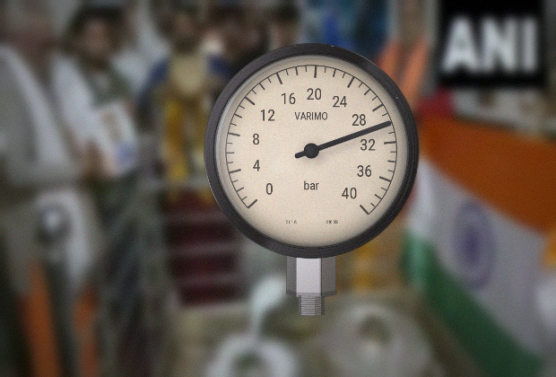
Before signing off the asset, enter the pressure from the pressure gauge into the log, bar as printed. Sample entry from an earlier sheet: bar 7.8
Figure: bar 30
